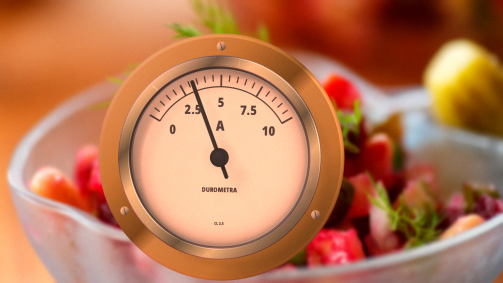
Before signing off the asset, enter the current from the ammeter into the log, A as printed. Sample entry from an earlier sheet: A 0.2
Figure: A 3.25
